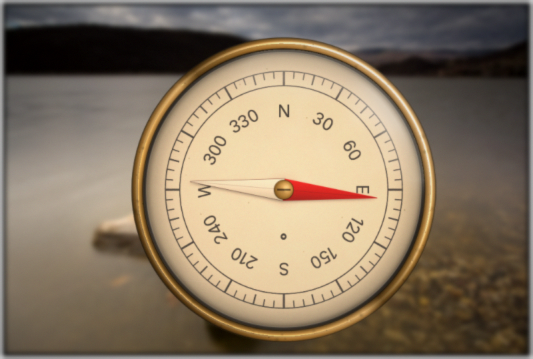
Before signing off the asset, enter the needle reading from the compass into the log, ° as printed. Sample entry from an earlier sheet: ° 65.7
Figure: ° 95
